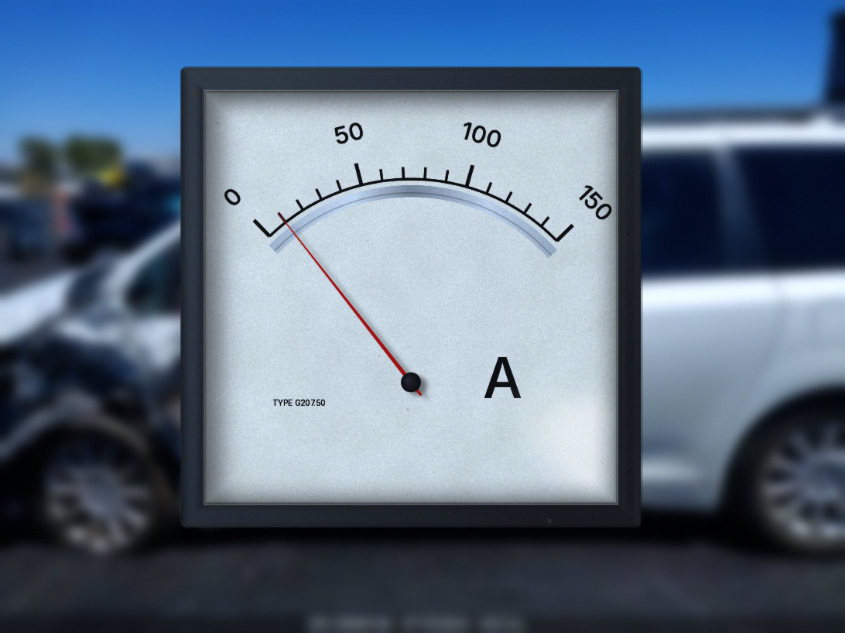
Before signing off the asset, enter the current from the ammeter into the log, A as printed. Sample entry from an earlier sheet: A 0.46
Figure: A 10
